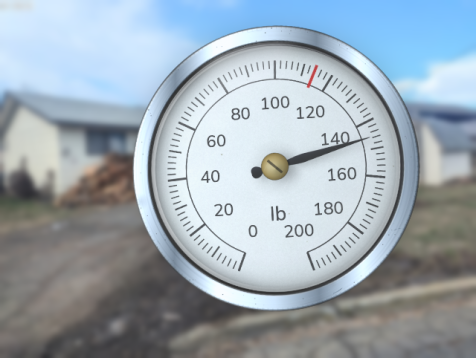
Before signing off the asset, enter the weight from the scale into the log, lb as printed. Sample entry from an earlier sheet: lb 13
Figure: lb 146
